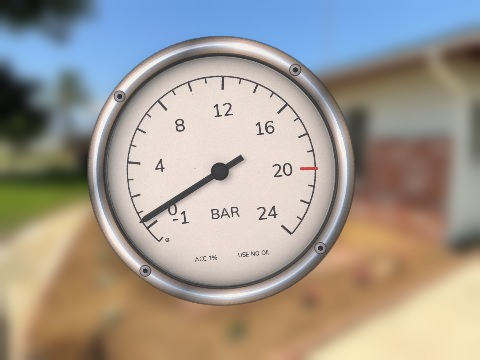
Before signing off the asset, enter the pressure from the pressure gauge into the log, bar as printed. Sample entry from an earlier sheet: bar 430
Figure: bar 0.5
